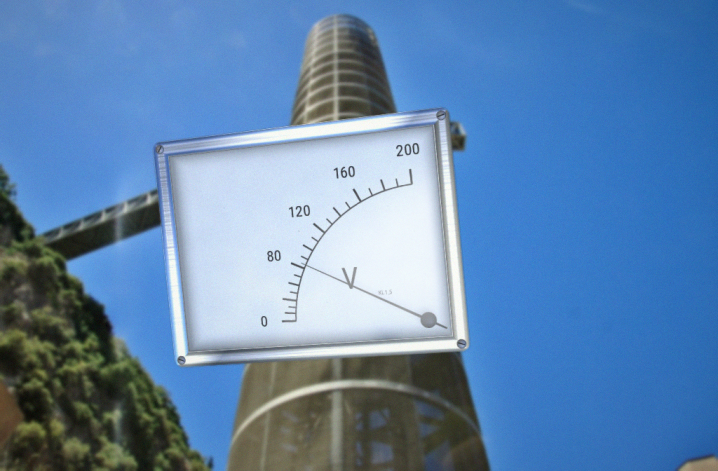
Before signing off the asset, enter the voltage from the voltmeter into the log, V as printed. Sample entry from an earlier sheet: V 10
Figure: V 85
